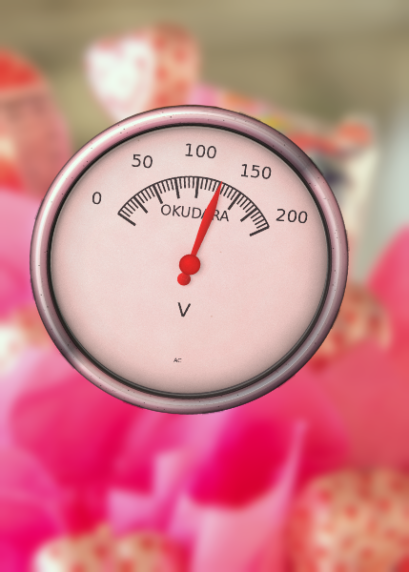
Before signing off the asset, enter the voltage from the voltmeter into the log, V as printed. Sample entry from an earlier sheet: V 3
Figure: V 125
